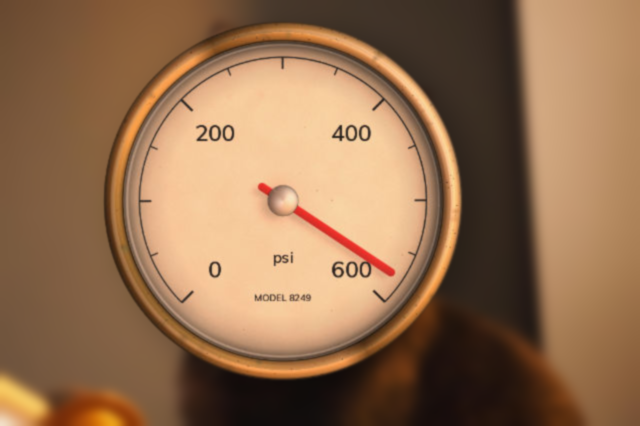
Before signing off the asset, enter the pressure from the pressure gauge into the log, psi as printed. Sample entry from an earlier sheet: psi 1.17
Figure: psi 575
